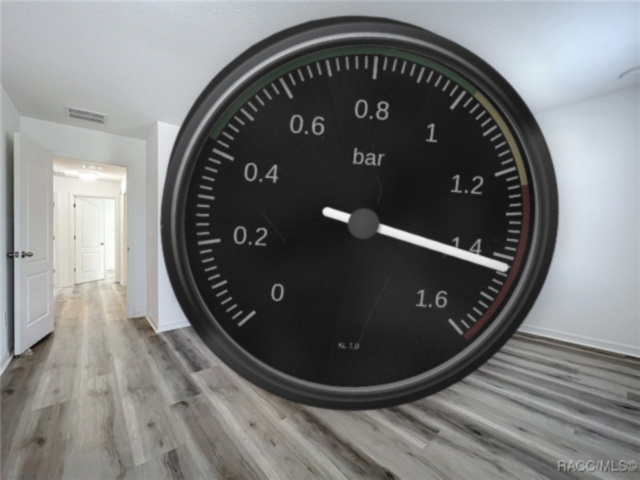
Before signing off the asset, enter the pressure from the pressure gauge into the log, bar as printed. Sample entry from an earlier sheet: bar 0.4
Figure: bar 1.42
